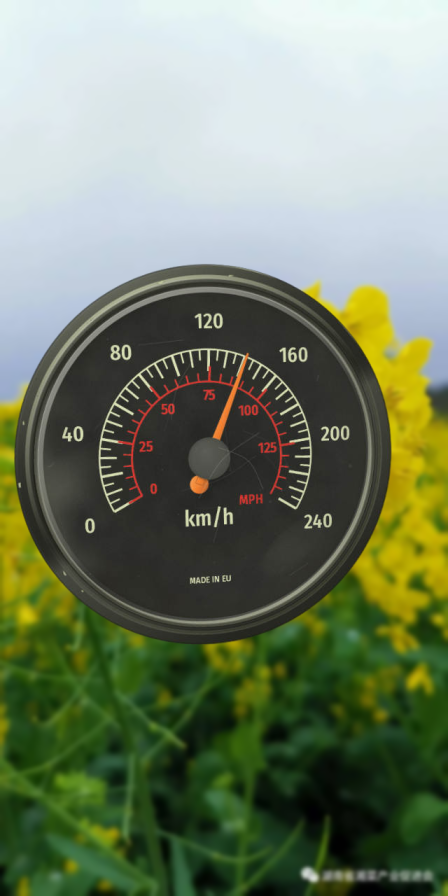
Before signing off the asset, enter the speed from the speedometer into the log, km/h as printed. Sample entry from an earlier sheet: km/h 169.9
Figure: km/h 140
